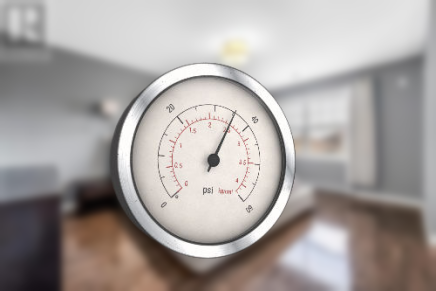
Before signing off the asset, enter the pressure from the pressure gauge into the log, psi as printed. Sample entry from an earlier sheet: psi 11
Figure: psi 35
